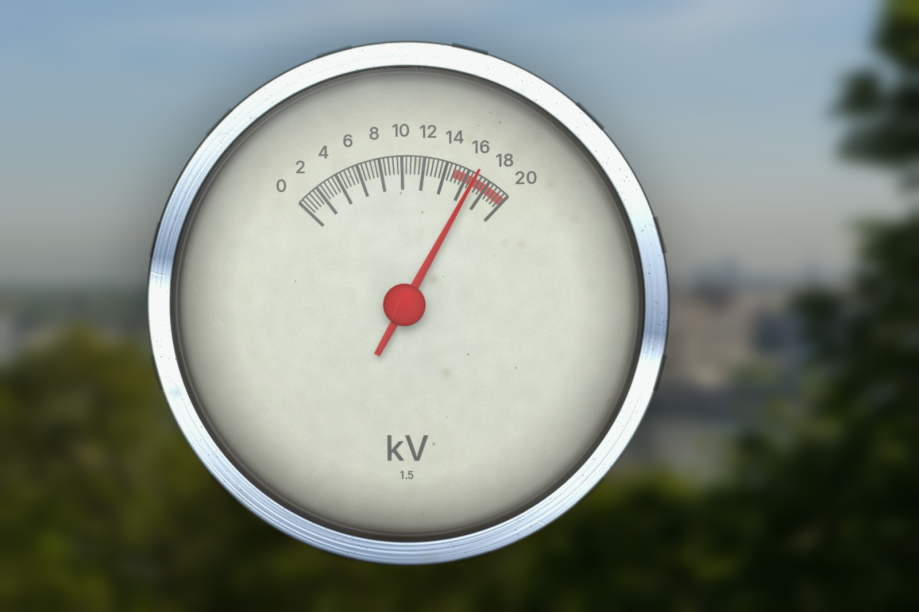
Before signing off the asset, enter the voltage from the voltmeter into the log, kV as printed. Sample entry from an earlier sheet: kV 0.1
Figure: kV 16.8
